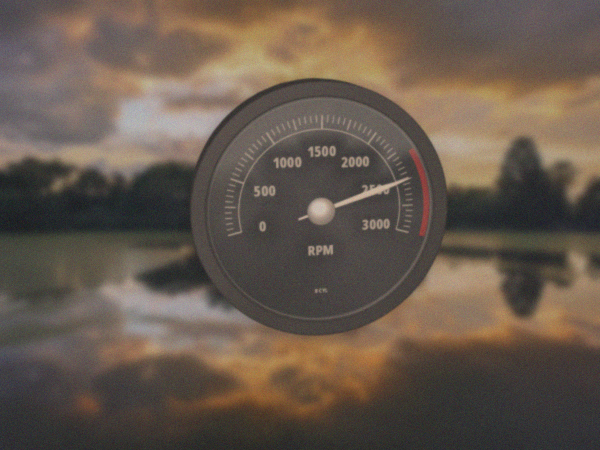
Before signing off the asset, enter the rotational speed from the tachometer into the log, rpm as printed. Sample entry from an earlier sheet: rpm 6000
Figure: rpm 2500
